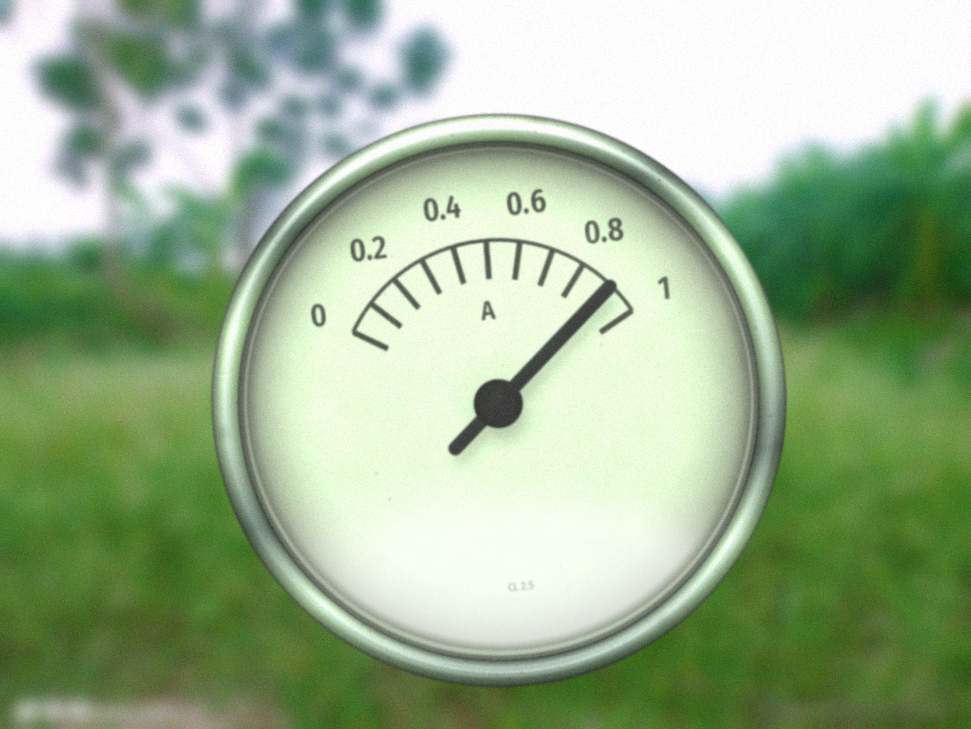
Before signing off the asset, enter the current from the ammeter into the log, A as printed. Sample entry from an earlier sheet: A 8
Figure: A 0.9
